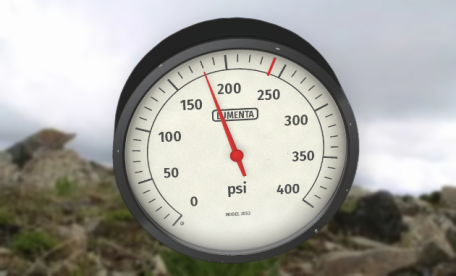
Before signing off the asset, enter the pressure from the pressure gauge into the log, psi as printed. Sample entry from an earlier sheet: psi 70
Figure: psi 180
